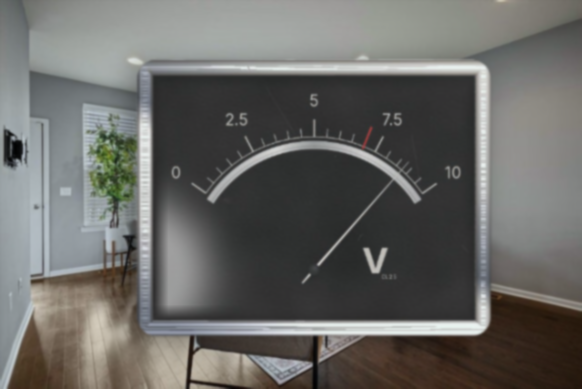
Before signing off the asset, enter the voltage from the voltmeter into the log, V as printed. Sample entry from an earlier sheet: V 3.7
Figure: V 8.75
